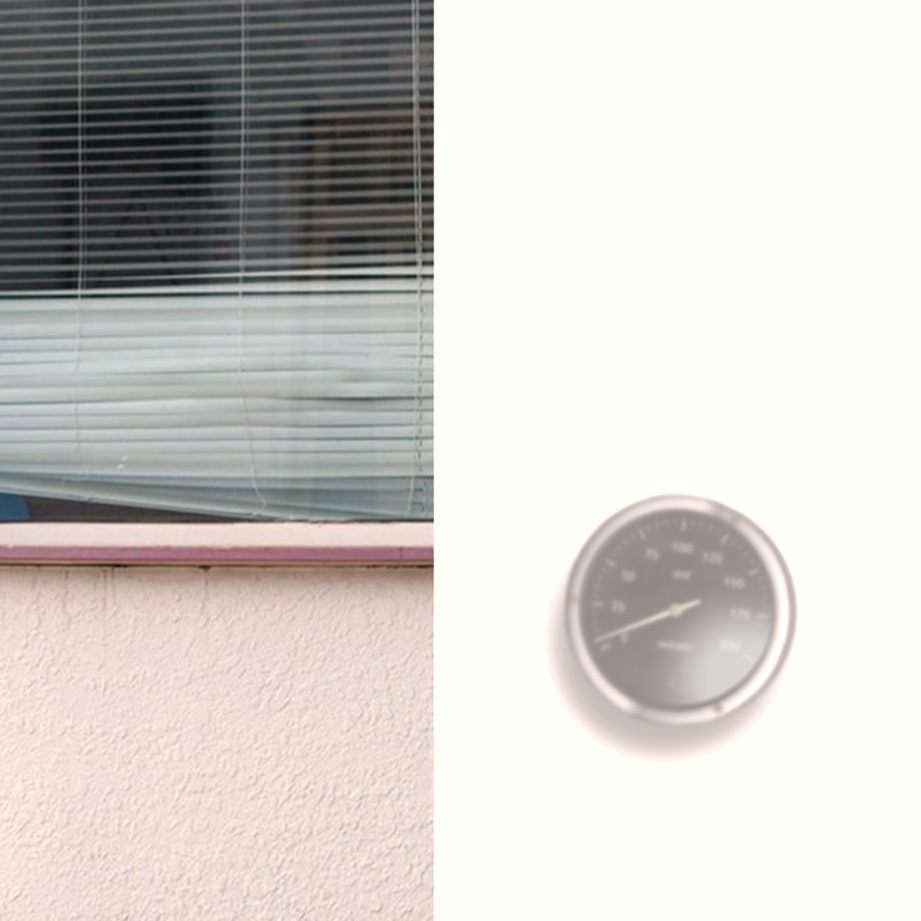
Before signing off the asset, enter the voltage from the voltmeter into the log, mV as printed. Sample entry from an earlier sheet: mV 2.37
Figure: mV 5
